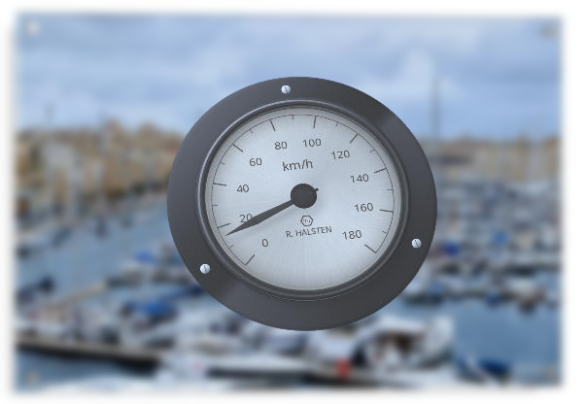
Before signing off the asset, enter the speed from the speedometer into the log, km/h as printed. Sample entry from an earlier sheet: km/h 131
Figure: km/h 15
